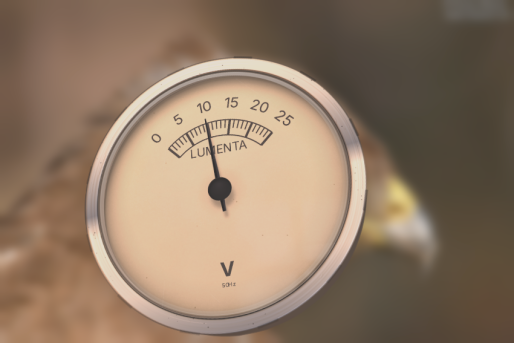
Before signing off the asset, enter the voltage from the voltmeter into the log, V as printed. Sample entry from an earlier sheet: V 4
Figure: V 10
